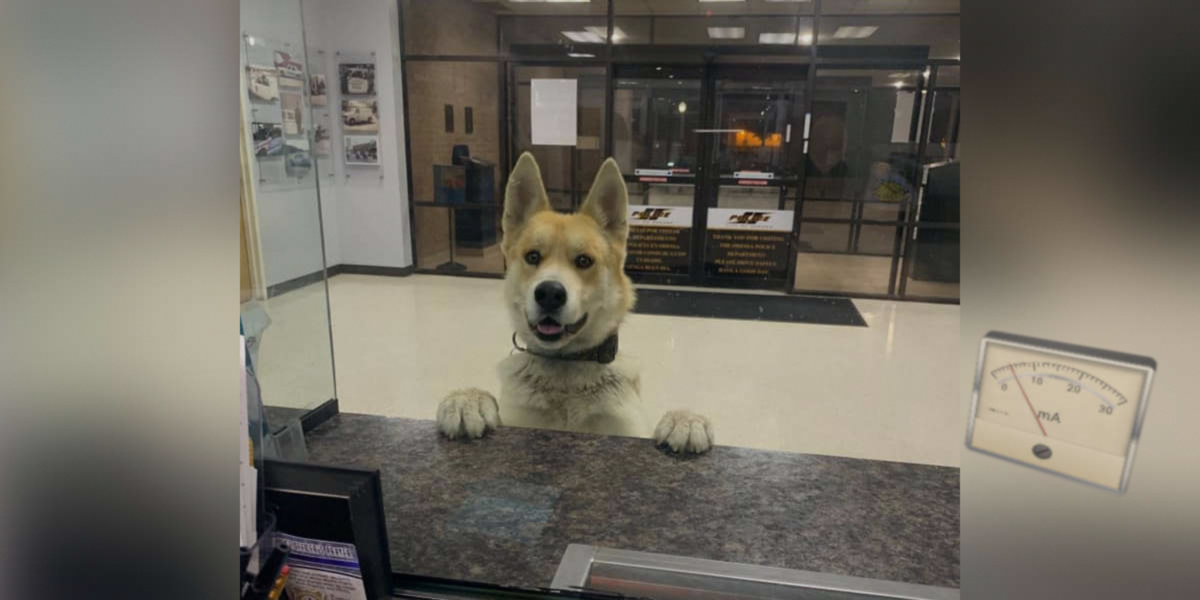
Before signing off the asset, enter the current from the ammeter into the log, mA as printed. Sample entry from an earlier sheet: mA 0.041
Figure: mA 5
